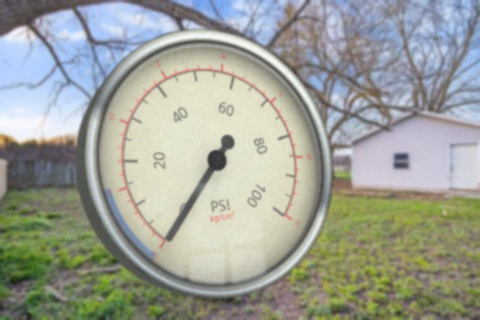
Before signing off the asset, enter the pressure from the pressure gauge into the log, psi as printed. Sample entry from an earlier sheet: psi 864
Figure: psi 0
